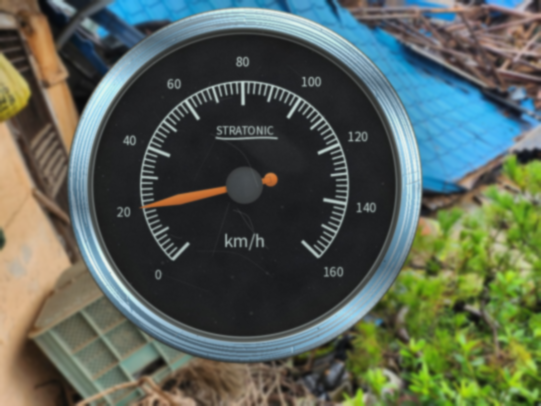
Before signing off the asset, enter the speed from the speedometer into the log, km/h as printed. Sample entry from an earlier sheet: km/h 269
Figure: km/h 20
